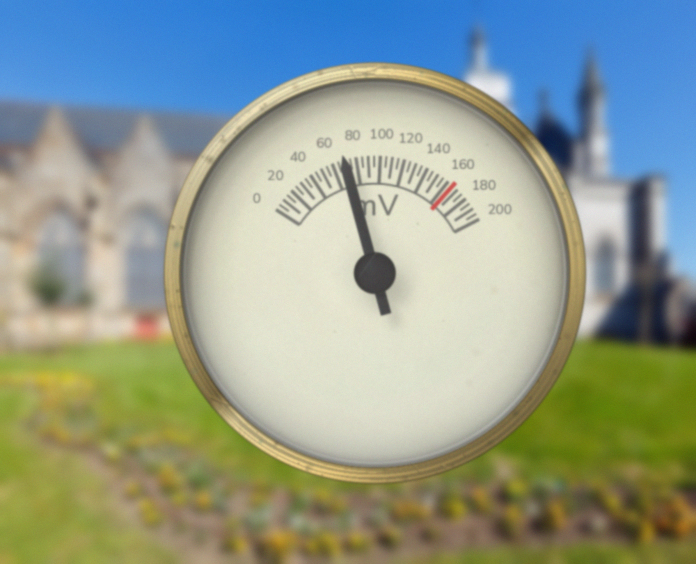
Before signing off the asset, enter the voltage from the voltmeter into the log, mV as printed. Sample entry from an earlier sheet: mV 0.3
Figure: mV 70
